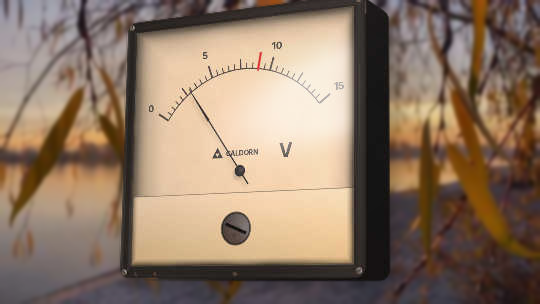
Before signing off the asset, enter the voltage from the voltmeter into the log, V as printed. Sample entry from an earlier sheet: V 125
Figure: V 3
